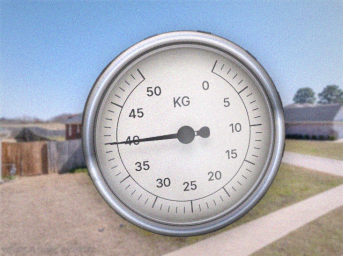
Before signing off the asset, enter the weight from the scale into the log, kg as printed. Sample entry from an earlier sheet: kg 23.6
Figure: kg 40
